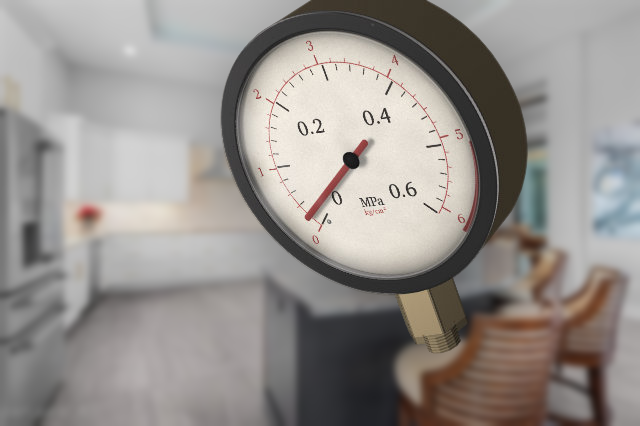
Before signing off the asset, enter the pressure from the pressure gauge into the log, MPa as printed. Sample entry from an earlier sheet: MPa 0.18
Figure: MPa 0.02
